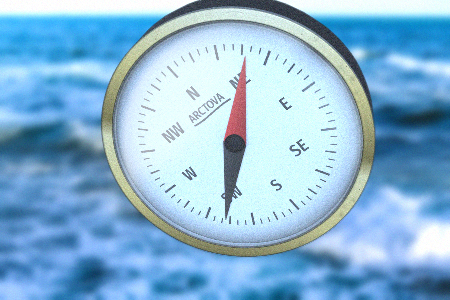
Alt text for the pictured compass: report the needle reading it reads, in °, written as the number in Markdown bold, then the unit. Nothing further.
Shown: **47.5** °
